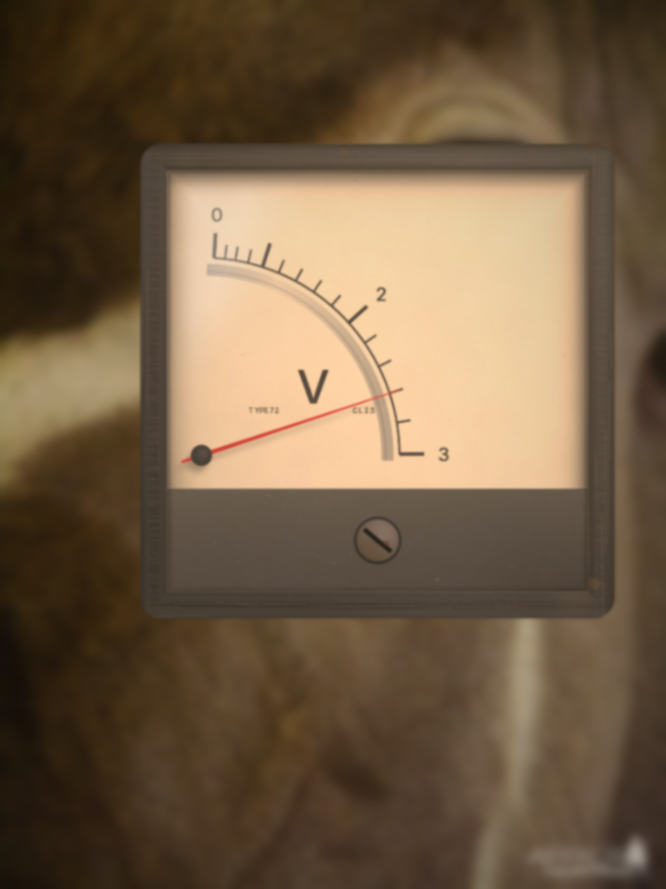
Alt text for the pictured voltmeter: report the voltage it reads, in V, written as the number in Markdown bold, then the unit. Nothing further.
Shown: **2.6** V
